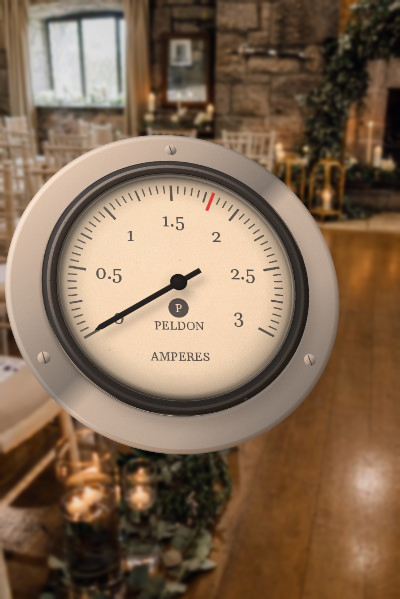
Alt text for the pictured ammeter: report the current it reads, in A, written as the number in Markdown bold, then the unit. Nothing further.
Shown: **0** A
